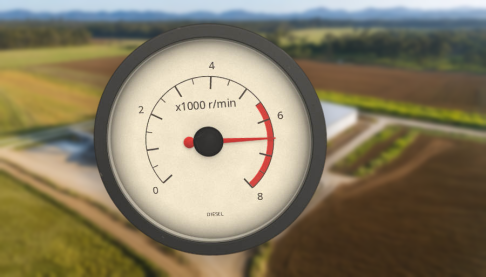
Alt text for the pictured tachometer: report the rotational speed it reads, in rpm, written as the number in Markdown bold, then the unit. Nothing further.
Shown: **6500** rpm
